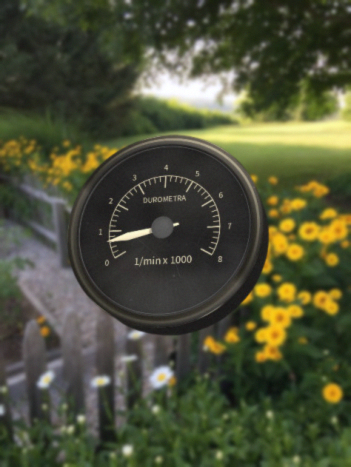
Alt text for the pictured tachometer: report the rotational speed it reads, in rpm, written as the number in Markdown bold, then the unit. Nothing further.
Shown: **600** rpm
